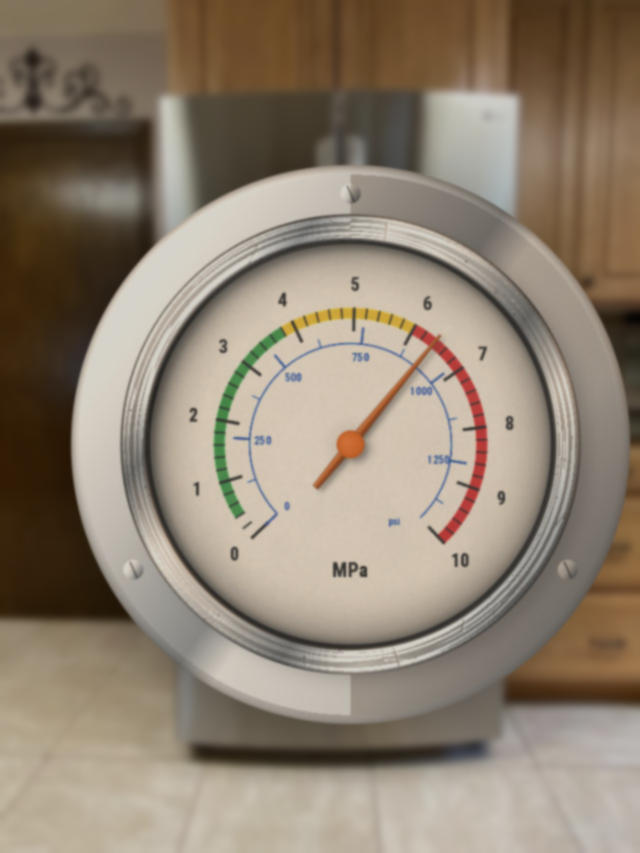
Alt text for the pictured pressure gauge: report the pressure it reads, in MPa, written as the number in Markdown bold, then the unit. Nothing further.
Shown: **6.4** MPa
